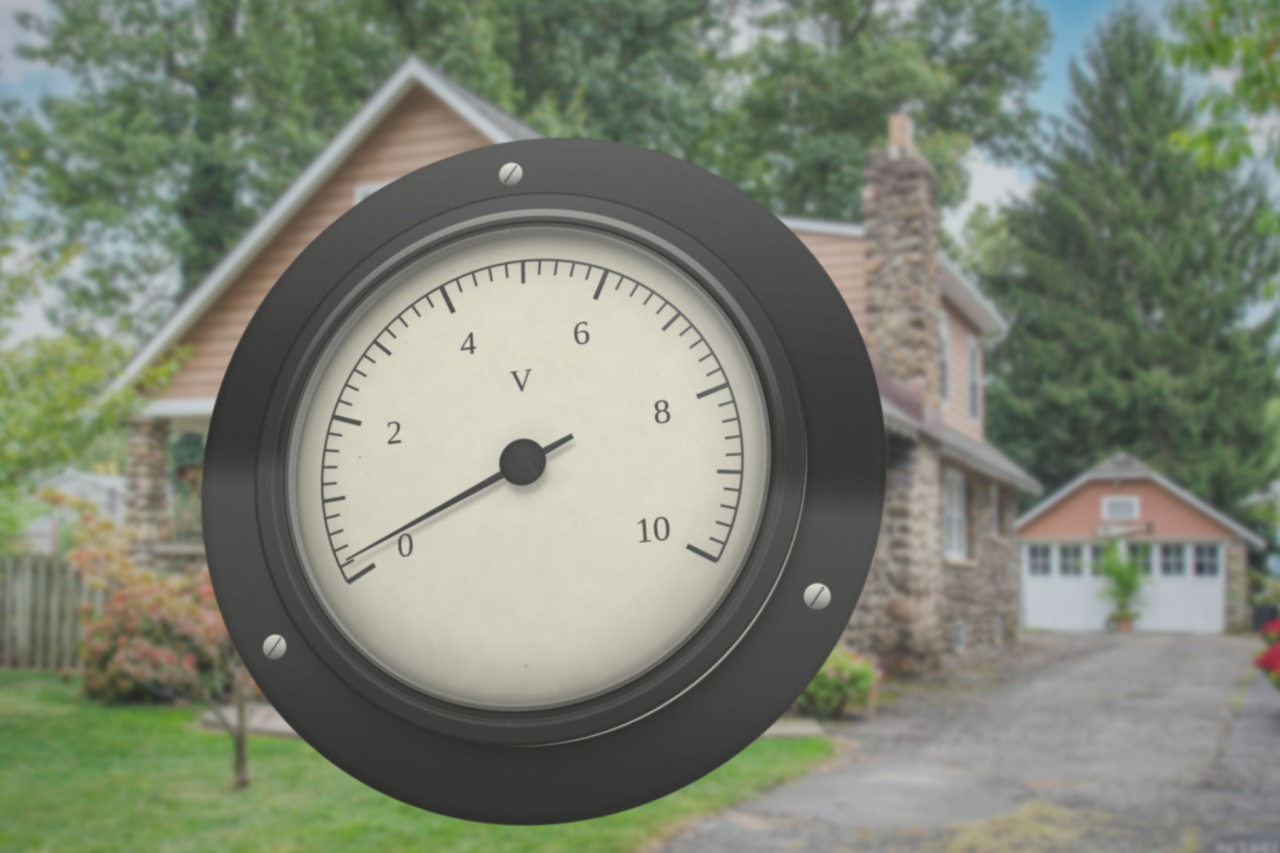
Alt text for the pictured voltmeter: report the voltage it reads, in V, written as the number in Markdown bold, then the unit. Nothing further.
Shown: **0.2** V
